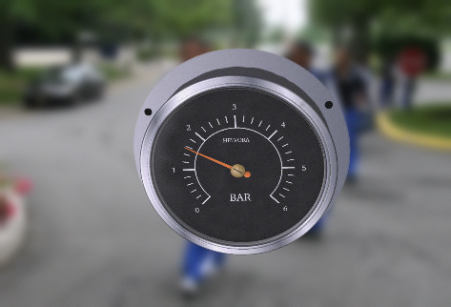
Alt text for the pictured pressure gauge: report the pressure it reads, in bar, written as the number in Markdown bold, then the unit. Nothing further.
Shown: **1.6** bar
